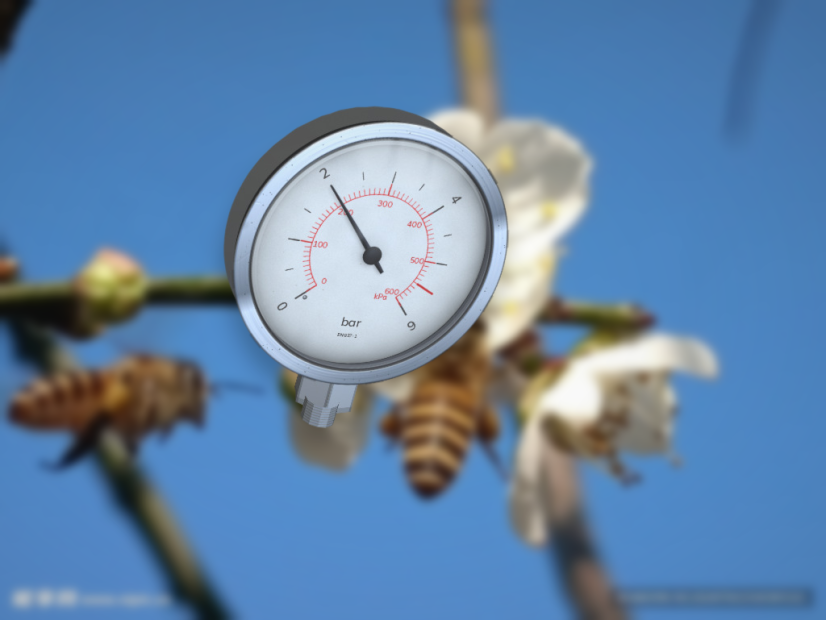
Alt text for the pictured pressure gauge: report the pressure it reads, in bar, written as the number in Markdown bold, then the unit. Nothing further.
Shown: **2** bar
